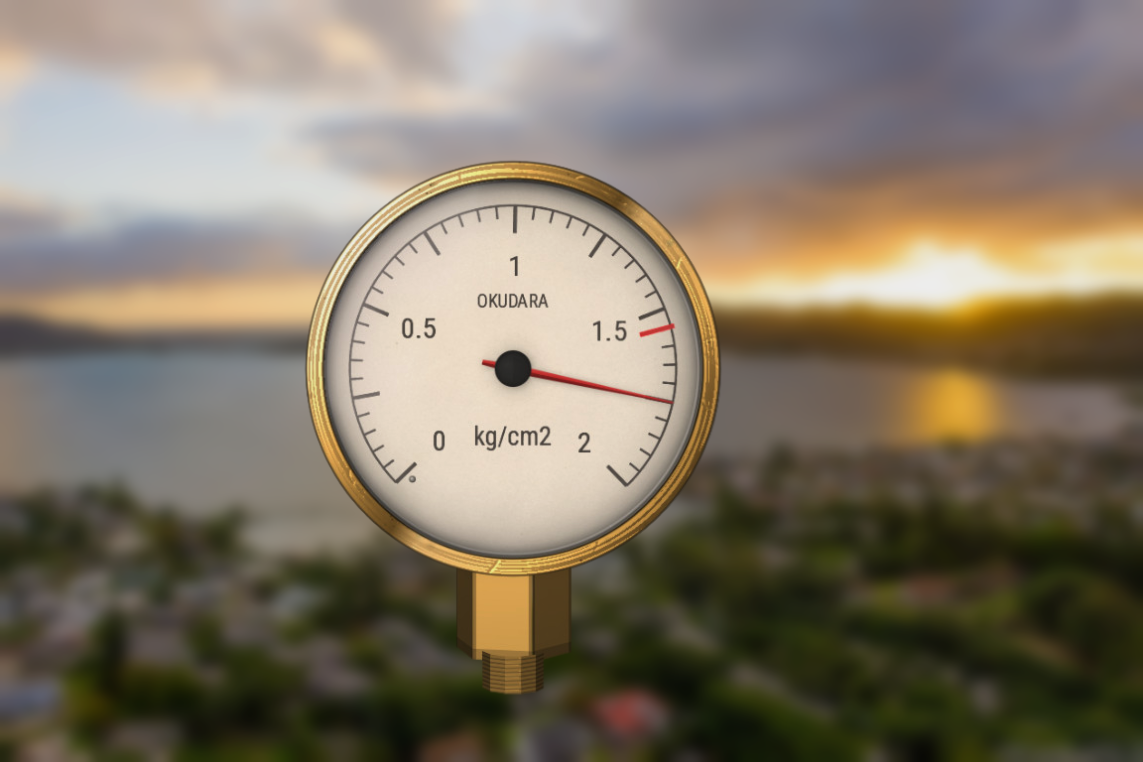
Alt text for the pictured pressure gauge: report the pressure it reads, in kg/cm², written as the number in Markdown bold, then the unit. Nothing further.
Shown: **1.75** kg/cm²
